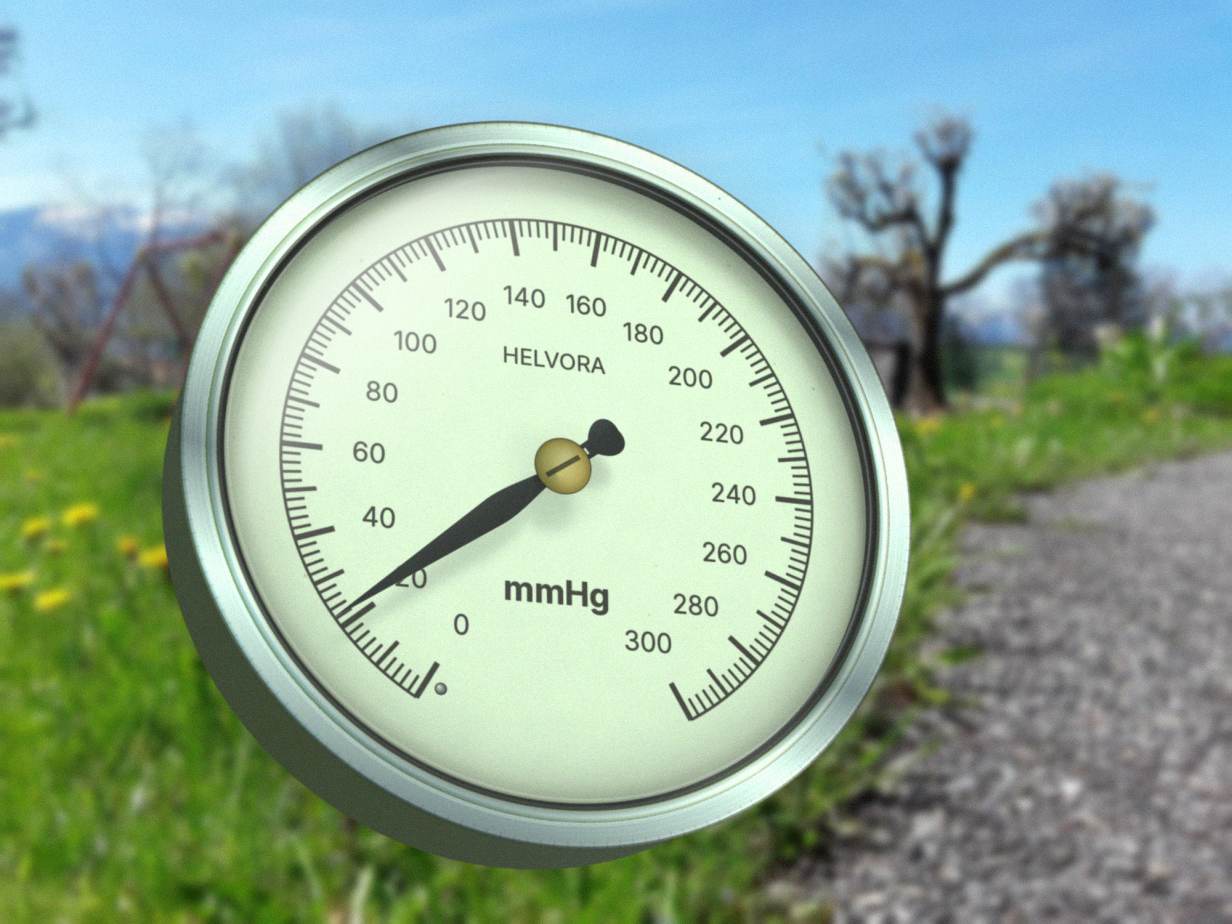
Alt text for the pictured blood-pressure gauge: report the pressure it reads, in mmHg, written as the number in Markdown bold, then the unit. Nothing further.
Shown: **22** mmHg
